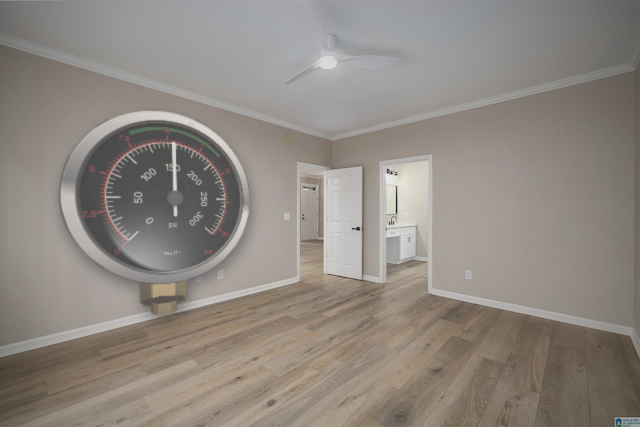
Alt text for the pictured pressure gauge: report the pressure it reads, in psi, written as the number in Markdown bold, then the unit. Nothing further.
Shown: **150** psi
